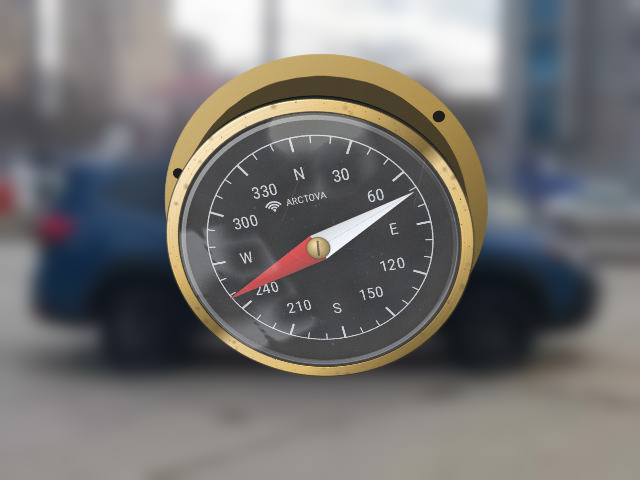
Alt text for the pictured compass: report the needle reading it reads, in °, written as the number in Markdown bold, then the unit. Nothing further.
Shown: **250** °
